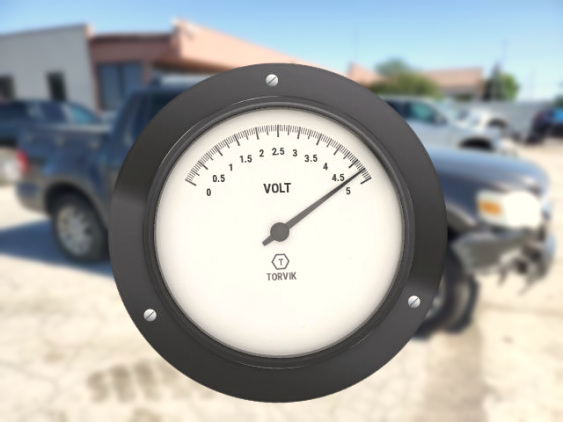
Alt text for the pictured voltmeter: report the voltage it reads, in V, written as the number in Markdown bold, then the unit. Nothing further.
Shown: **4.75** V
